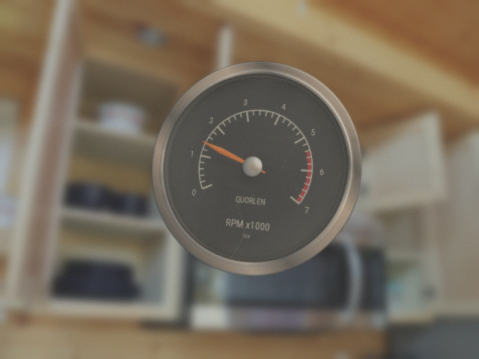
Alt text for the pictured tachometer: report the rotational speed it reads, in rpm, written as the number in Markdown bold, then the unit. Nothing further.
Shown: **1400** rpm
